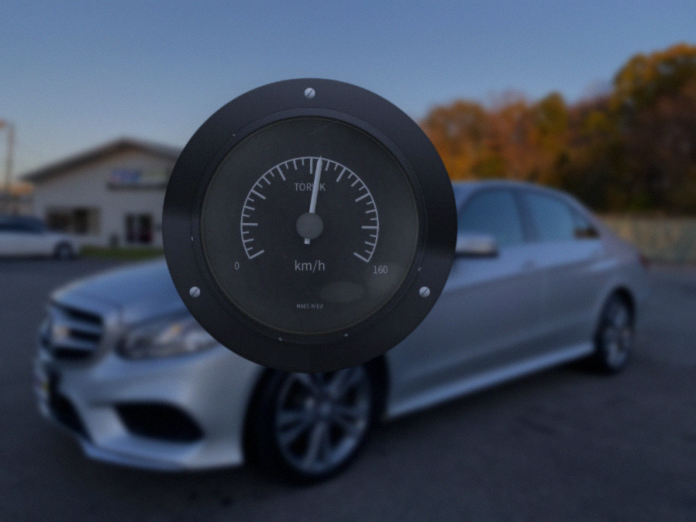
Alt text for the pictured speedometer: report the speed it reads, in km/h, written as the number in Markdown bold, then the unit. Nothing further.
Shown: **85** km/h
